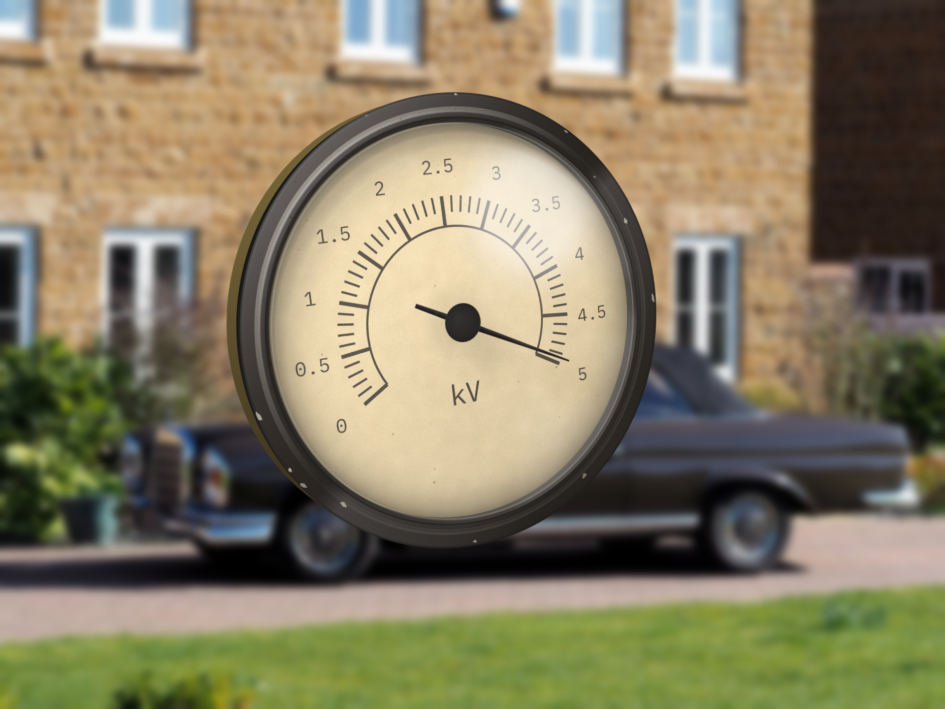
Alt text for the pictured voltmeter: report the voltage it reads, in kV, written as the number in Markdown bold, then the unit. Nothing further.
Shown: **4.95** kV
